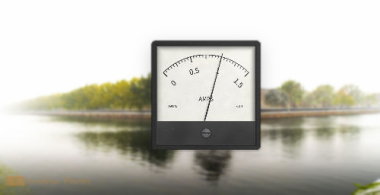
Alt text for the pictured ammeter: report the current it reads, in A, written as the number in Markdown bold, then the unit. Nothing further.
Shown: **1** A
